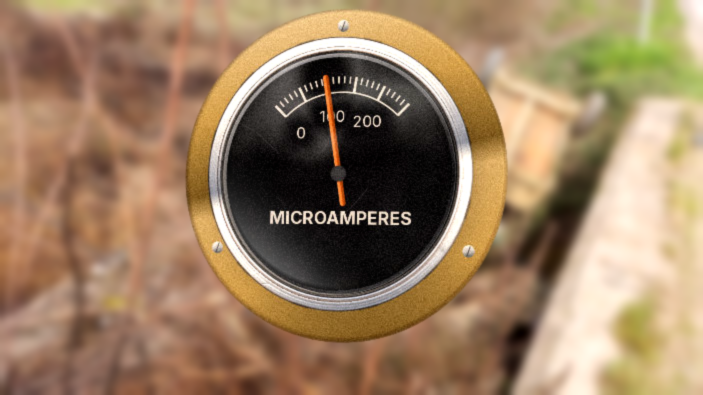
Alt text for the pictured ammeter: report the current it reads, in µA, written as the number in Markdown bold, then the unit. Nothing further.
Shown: **100** µA
